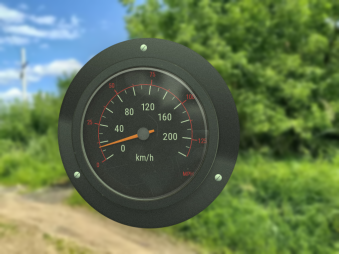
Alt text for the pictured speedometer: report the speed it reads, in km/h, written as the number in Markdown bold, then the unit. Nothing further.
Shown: **15** km/h
